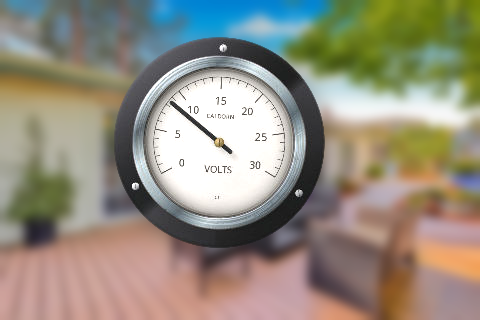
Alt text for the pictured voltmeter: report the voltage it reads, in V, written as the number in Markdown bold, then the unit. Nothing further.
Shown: **8.5** V
